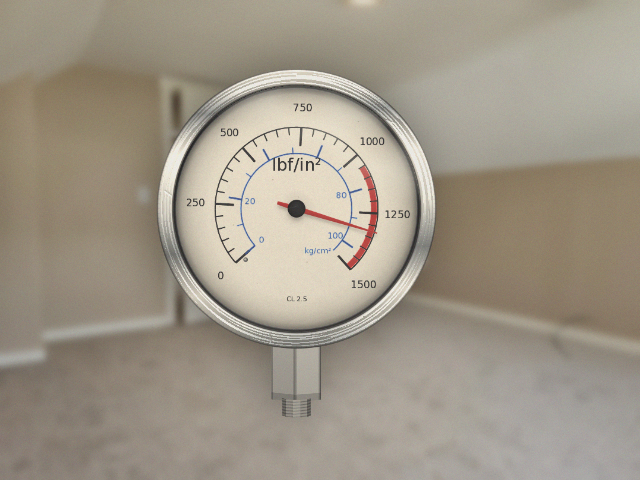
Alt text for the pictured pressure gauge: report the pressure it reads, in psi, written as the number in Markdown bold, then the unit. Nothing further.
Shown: **1325** psi
